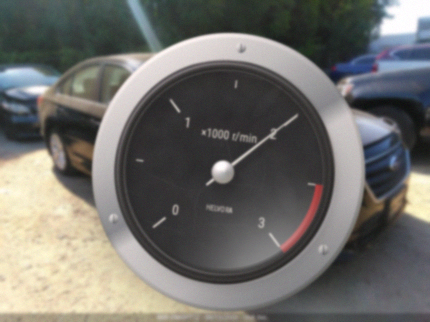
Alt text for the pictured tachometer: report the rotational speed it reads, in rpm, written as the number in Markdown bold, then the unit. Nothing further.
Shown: **2000** rpm
